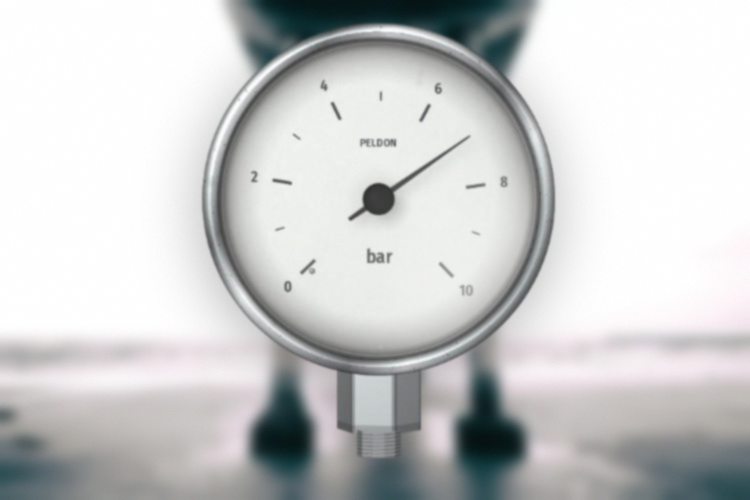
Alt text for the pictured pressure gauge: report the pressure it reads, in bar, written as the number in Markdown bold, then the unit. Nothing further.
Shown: **7** bar
